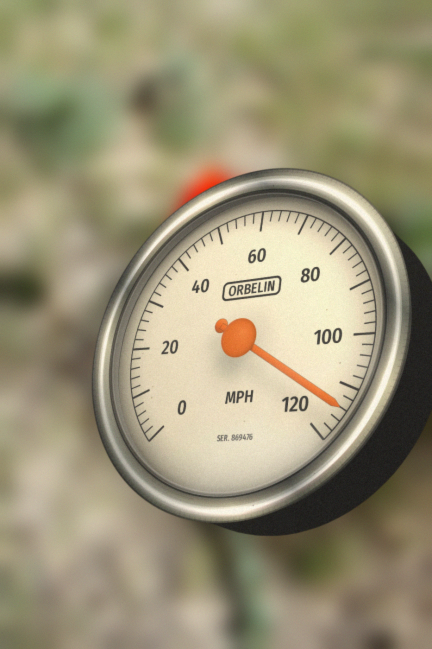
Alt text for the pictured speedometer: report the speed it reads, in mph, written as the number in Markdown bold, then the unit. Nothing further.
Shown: **114** mph
